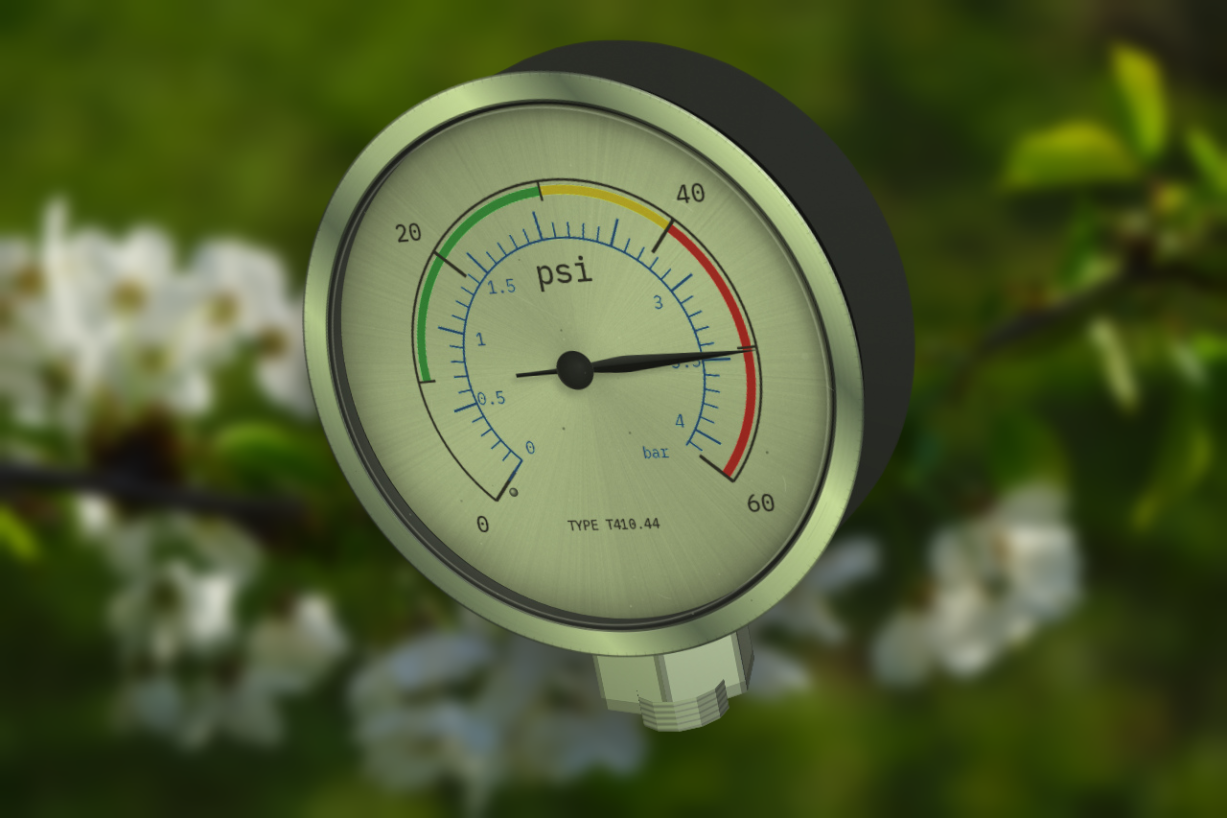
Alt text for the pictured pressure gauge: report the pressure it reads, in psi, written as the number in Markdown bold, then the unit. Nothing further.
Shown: **50** psi
